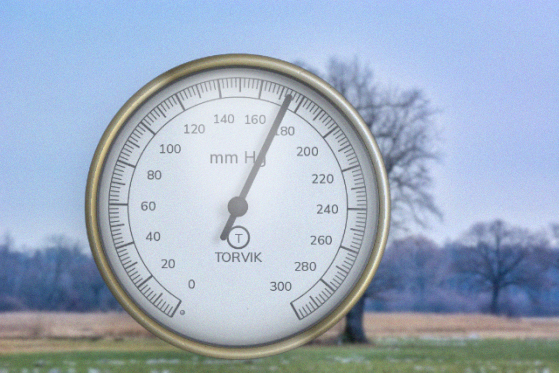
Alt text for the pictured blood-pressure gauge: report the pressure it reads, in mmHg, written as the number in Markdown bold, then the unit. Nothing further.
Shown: **174** mmHg
